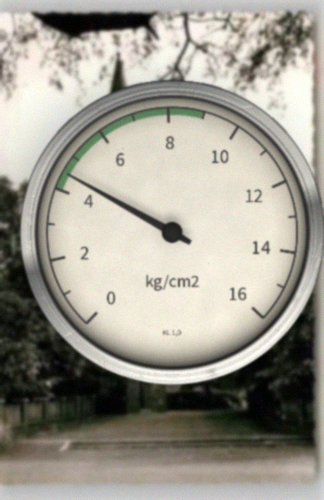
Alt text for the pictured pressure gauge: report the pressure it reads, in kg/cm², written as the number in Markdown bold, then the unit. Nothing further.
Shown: **4.5** kg/cm²
